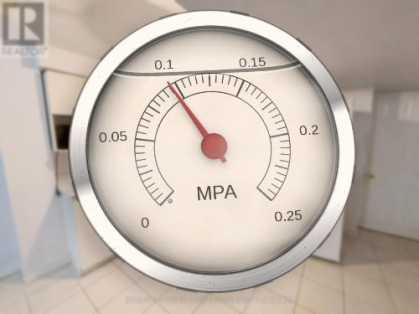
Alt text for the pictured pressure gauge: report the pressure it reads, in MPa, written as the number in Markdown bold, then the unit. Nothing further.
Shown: **0.095** MPa
